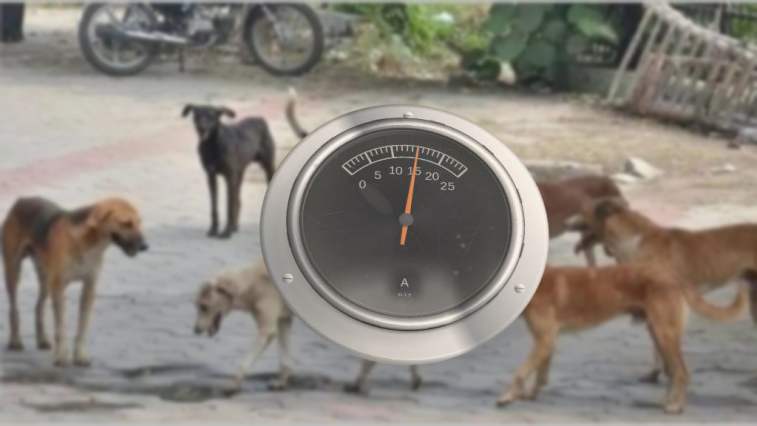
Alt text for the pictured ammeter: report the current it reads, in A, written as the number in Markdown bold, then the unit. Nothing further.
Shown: **15** A
